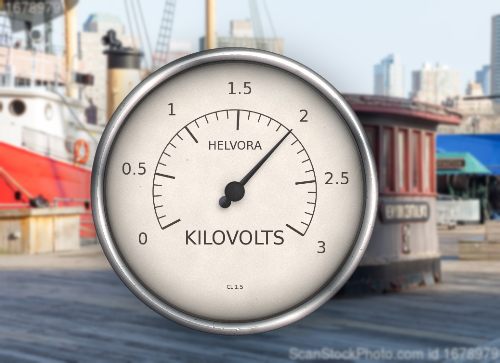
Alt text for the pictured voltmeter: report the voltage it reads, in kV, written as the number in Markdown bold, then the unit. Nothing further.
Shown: **2** kV
